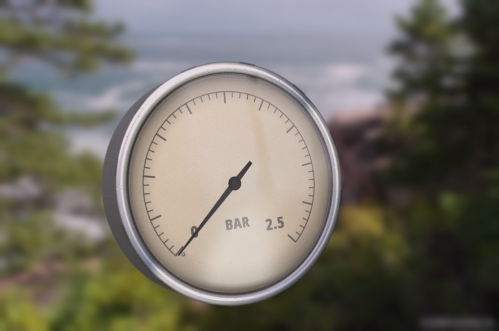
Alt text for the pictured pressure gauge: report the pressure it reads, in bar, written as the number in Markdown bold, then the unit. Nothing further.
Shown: **0** bar
